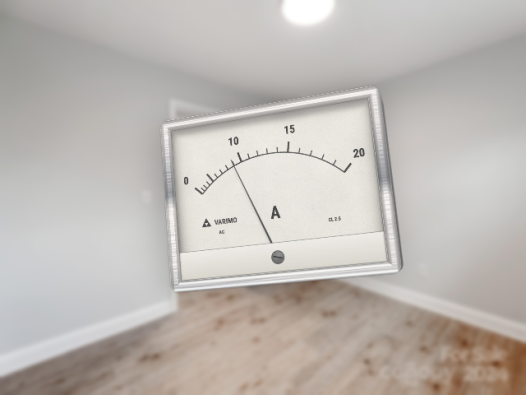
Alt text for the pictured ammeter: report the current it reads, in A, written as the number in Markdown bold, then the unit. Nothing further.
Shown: **9** A
